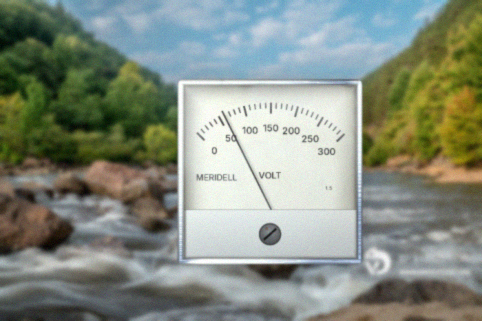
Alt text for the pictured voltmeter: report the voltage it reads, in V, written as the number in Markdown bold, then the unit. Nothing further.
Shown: **60** V
